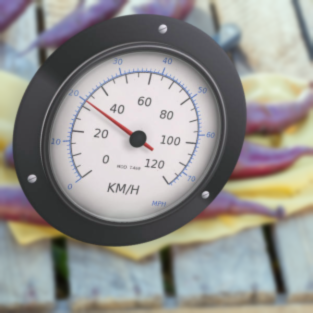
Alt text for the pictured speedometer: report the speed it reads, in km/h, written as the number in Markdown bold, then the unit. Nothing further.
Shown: **32.5** km/h
